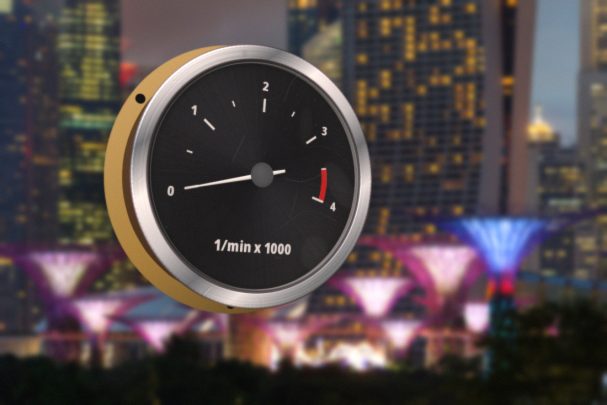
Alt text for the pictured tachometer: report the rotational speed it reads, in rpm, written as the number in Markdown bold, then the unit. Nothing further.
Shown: **0** rpm
